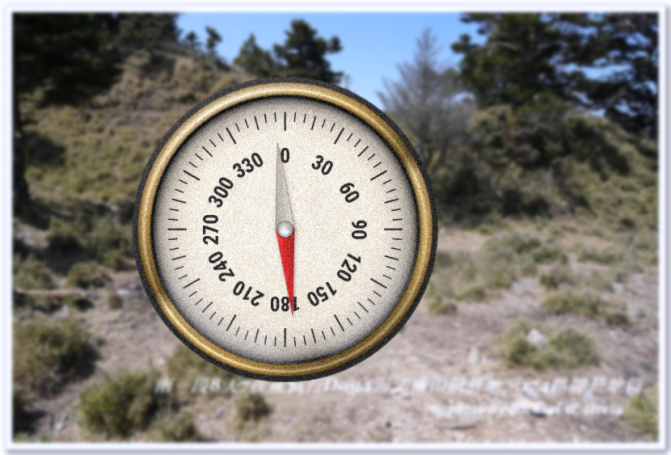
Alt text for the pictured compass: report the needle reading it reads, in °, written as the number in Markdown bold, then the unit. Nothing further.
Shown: **175** °
